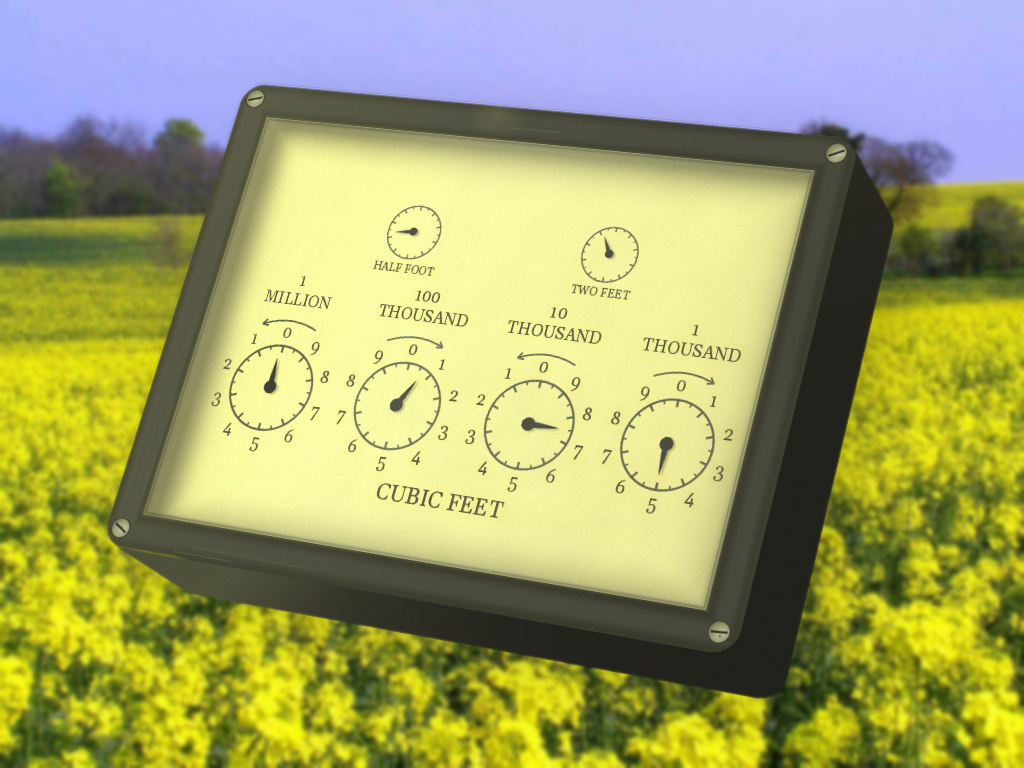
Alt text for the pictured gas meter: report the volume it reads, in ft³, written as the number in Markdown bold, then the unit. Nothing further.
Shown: **7500** ft³
